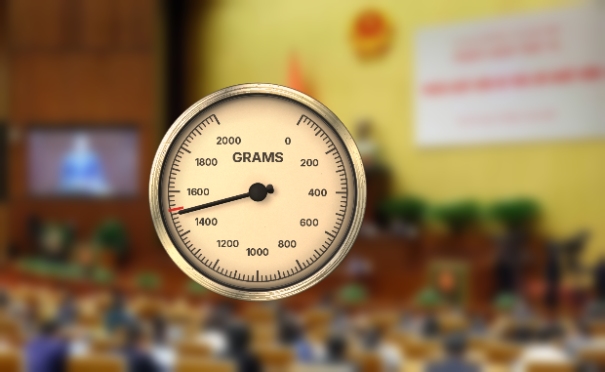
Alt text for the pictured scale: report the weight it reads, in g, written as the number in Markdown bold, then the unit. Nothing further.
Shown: **1500** g
